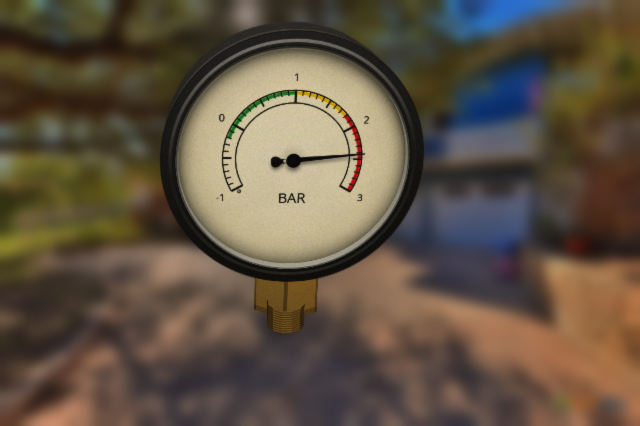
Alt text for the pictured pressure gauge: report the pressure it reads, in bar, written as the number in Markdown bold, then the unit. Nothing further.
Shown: **2.4** bar
